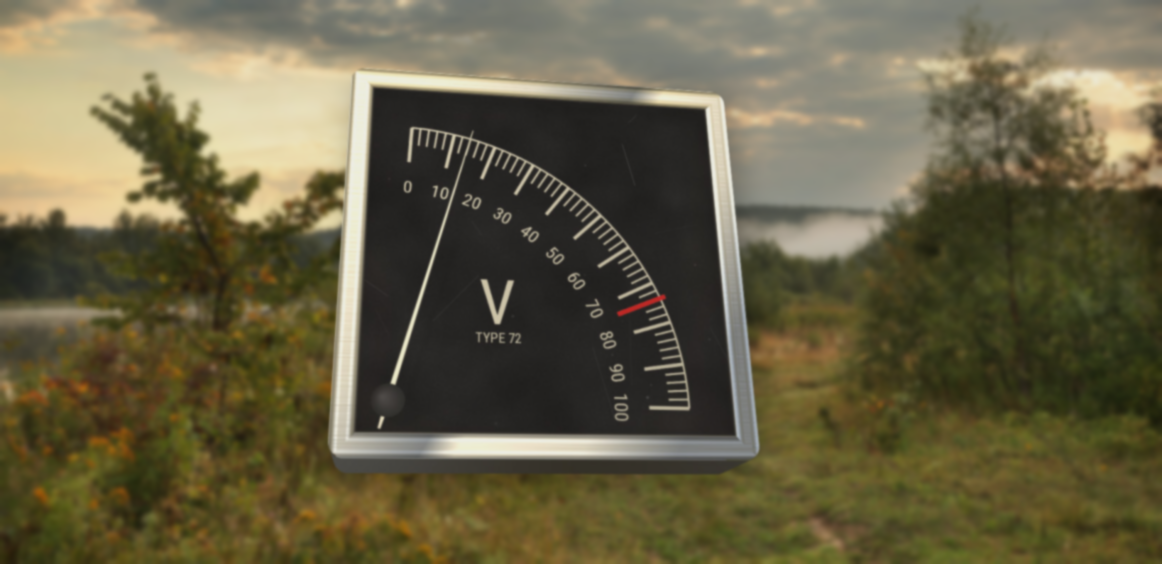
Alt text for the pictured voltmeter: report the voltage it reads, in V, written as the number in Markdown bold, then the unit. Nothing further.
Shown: **14** V
